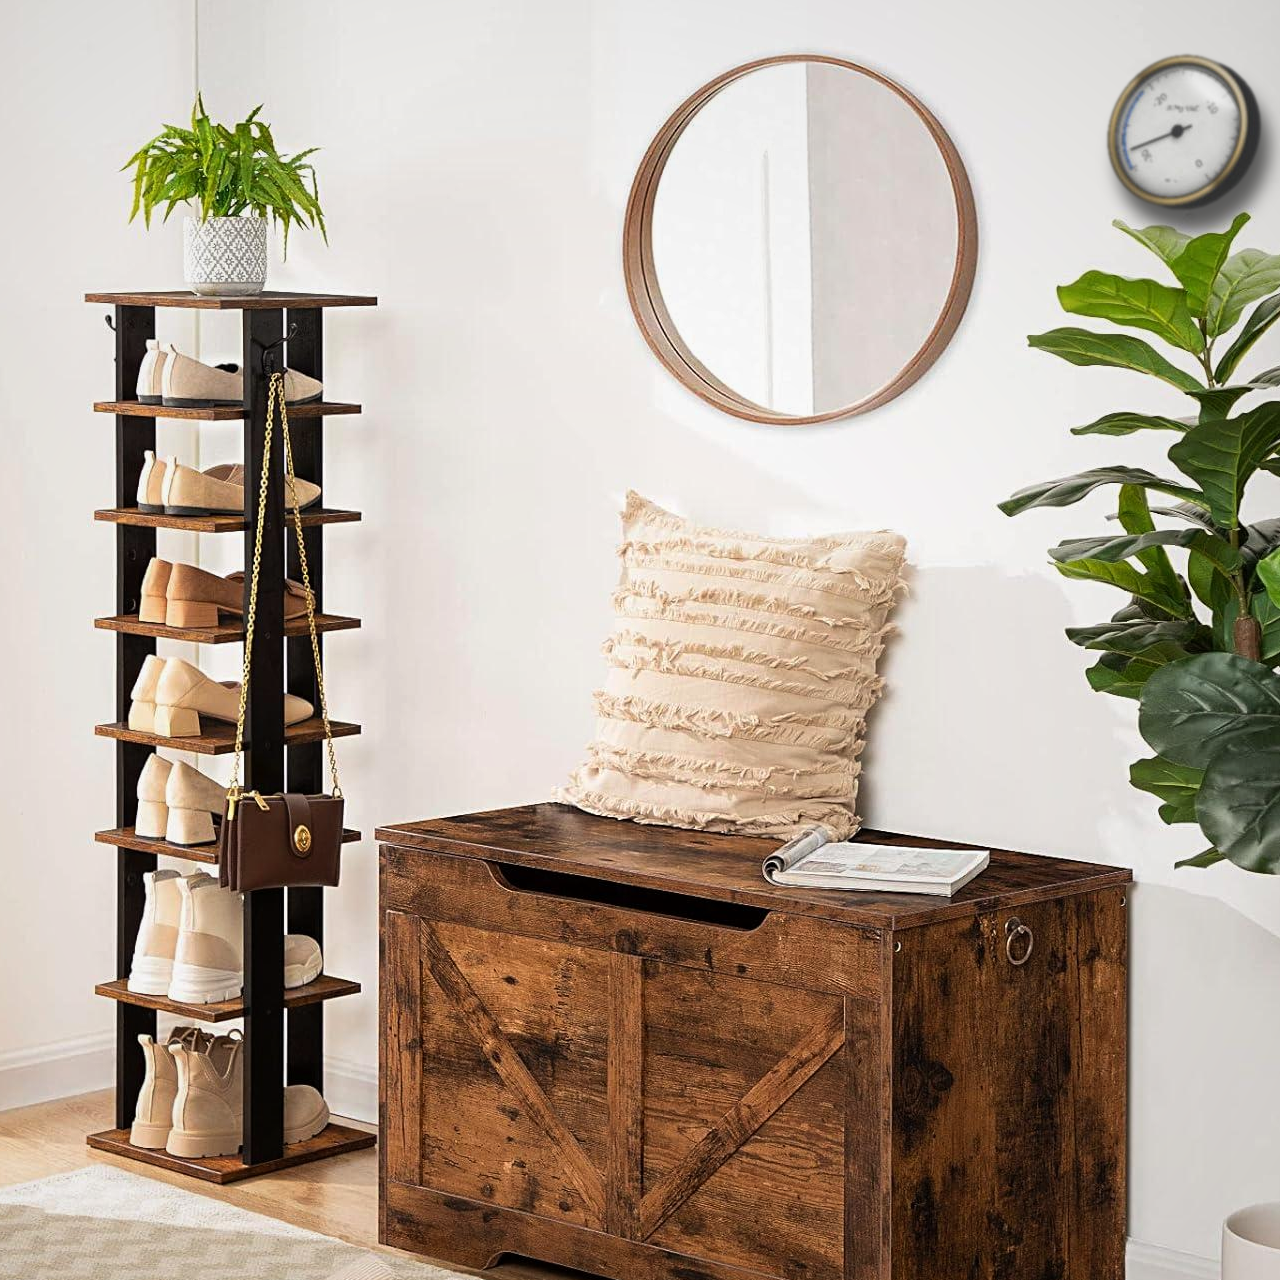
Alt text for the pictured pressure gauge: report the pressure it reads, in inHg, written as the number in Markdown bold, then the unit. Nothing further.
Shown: **-28** inHg
